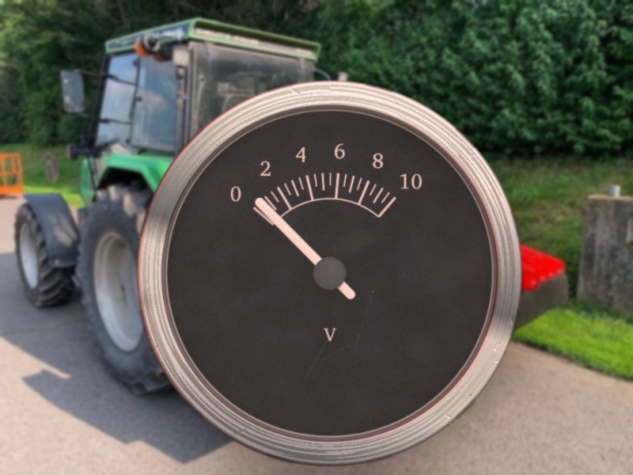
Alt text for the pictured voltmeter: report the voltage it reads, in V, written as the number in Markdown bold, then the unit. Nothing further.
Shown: **0.5** V
